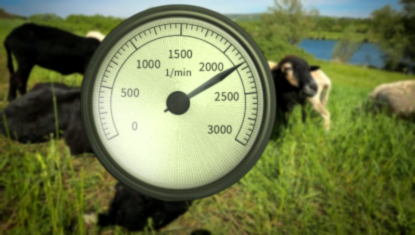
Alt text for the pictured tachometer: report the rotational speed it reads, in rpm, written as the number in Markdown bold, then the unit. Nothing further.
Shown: **2200** rpm
